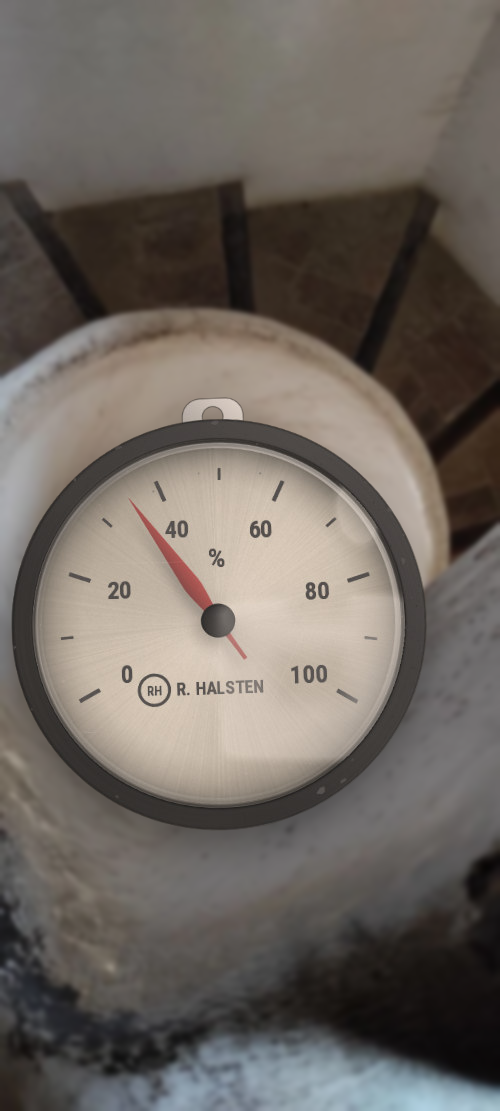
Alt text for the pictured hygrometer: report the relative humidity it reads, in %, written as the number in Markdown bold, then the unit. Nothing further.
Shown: **35** %
